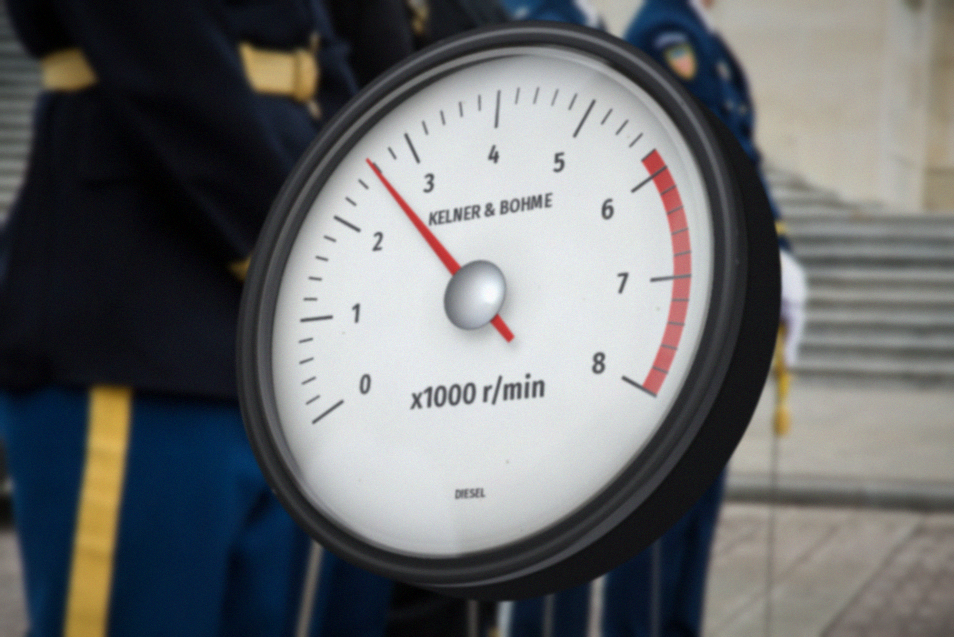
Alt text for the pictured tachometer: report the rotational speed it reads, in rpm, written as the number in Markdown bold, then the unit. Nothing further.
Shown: **2600** rpm
